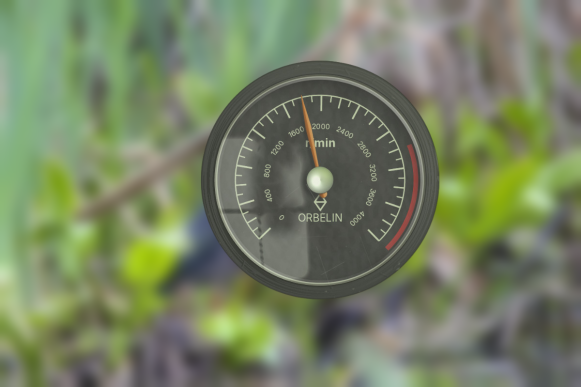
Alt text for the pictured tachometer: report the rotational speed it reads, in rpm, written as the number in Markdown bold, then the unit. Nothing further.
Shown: **1800** rpm
